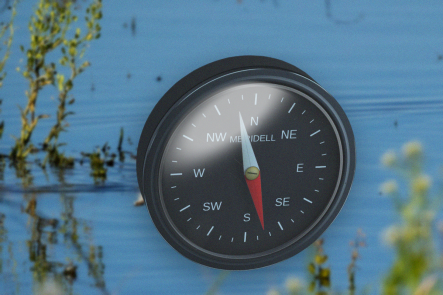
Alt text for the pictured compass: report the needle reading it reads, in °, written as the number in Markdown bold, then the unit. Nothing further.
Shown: **165** °
